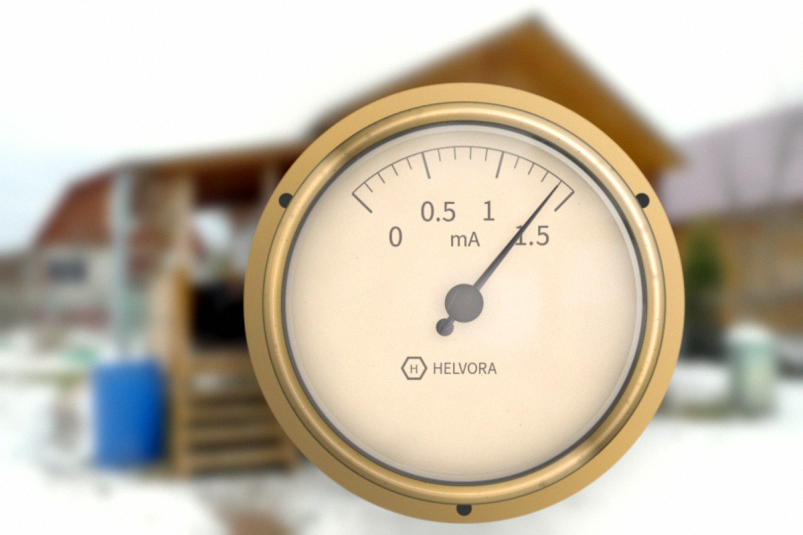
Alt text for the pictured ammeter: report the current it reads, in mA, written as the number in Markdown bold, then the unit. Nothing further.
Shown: **1.4** mA
